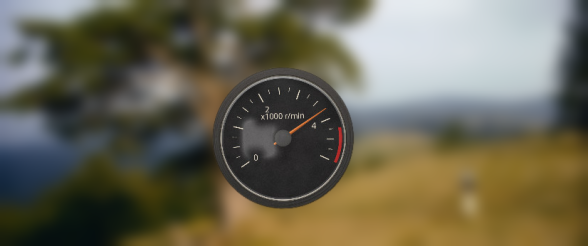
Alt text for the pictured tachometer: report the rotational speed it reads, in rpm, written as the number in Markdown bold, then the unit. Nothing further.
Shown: **3750** rpm
